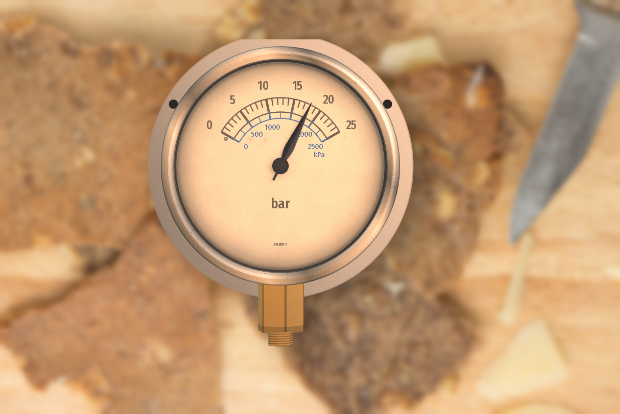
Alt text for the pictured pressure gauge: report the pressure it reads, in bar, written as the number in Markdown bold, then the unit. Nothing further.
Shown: **18** bar
